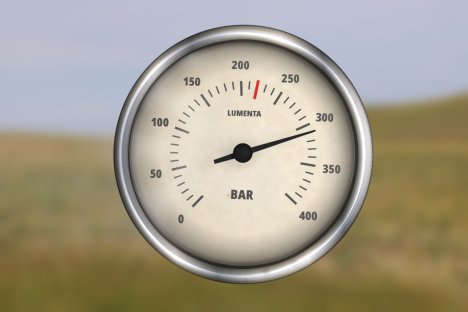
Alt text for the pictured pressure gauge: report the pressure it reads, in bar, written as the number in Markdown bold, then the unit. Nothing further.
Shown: **310** bar
